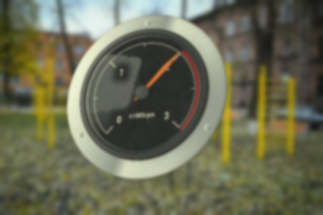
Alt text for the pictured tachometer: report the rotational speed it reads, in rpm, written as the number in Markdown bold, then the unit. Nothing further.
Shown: **2000** rpm
